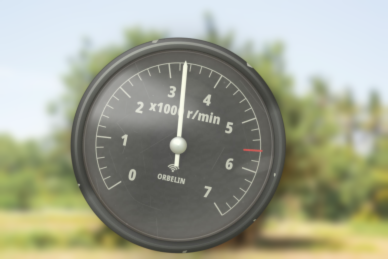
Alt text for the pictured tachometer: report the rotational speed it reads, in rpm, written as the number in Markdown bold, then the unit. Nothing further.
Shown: **3300** rpm
